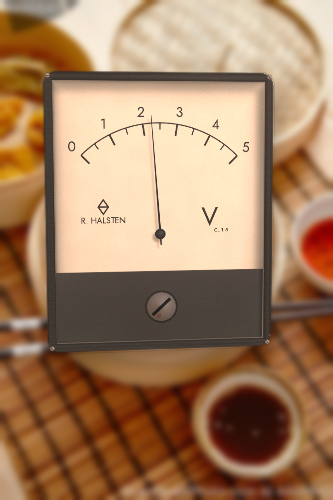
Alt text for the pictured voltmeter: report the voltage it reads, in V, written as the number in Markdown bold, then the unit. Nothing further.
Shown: **2.25** V
